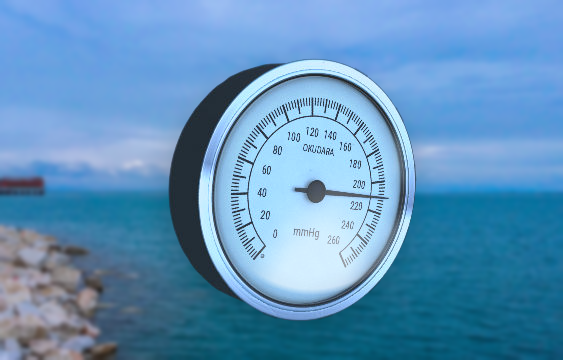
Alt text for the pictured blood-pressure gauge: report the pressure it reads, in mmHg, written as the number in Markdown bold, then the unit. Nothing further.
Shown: **210** mmHg
